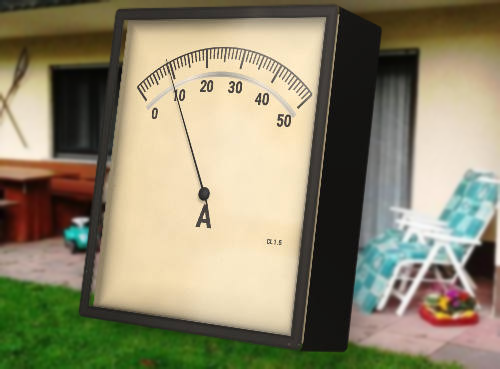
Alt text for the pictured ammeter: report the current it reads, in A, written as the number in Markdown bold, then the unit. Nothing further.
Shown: **10** A
